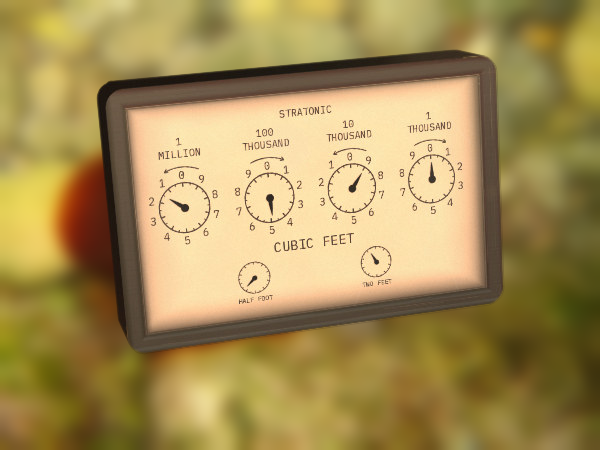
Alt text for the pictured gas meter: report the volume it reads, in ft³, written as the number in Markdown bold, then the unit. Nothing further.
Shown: **149000** ft³
